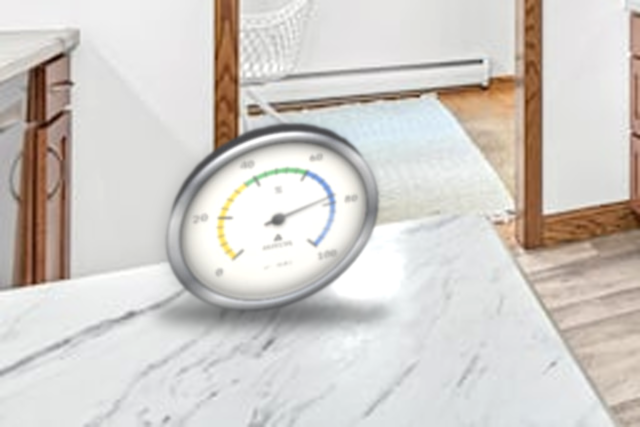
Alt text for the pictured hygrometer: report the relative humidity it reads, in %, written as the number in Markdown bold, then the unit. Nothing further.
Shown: **76** %
